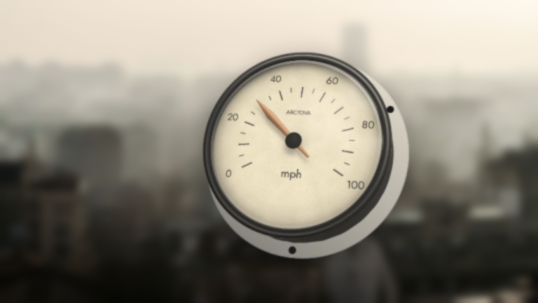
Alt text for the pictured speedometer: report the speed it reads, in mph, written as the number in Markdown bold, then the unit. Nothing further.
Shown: **30** mph
